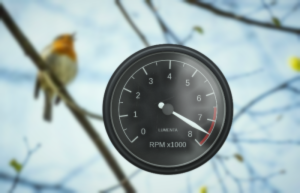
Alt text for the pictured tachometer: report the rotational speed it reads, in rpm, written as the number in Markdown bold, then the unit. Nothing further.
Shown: **7500** rpm
